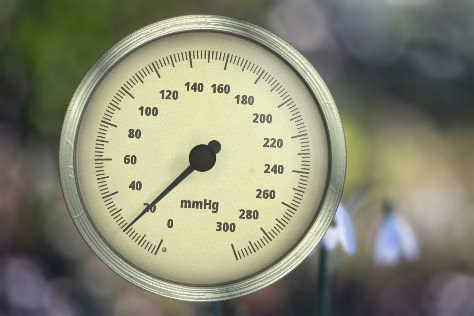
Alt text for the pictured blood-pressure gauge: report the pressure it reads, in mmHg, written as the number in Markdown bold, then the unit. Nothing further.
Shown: **20** mmHg
